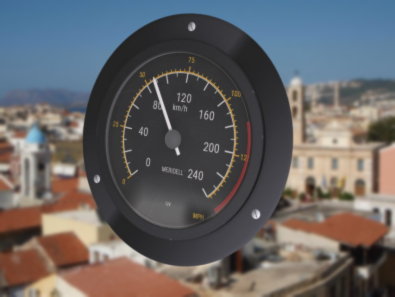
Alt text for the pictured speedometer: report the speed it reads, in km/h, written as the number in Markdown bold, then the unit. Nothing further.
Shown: **90** km/h
